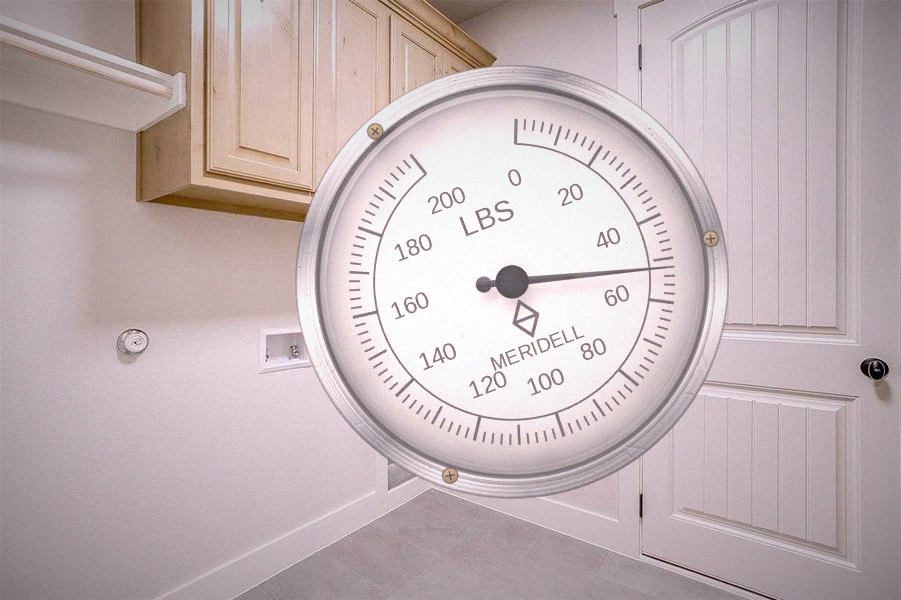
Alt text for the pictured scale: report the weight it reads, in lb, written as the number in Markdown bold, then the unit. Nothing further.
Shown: **52** lb
